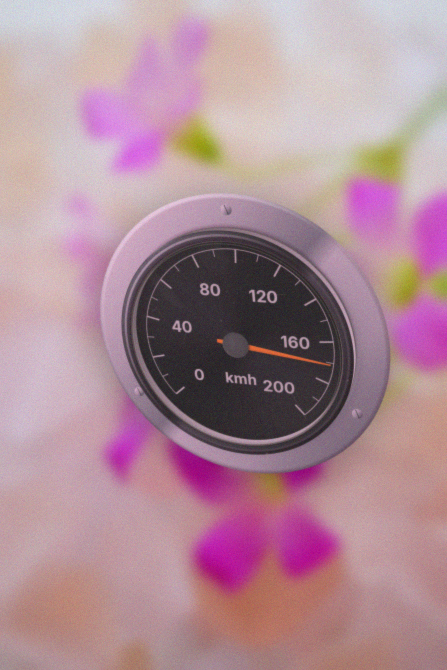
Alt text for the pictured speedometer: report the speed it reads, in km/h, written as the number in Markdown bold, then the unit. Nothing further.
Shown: **170** km/h
